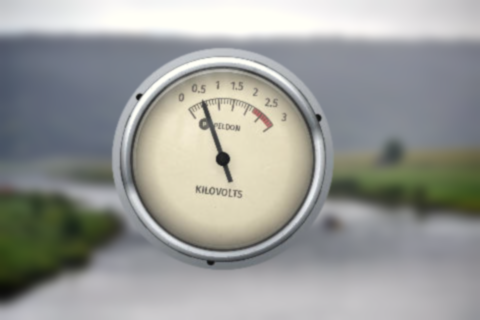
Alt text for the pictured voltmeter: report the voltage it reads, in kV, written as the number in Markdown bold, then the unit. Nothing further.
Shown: **0.5** kV
